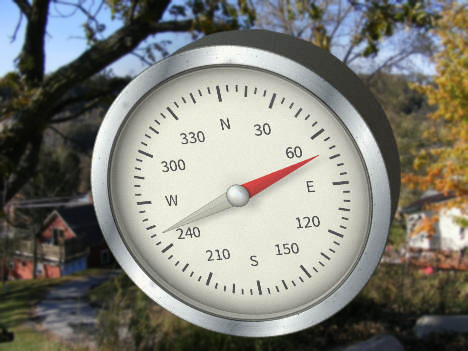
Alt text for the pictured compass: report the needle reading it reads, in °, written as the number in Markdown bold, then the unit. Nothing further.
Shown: **70** °
